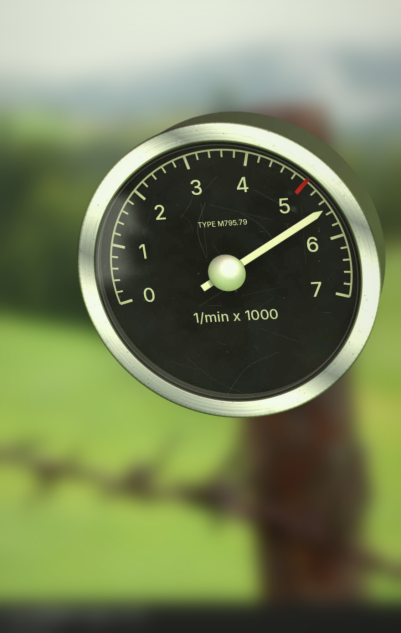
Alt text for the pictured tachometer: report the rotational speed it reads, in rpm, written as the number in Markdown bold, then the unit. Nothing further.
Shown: **5500** rpm
